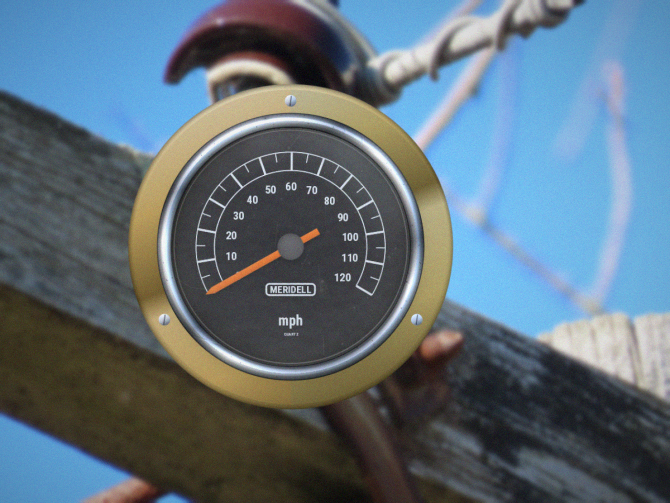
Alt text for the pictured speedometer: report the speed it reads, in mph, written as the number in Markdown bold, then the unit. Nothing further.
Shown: **0** mph
